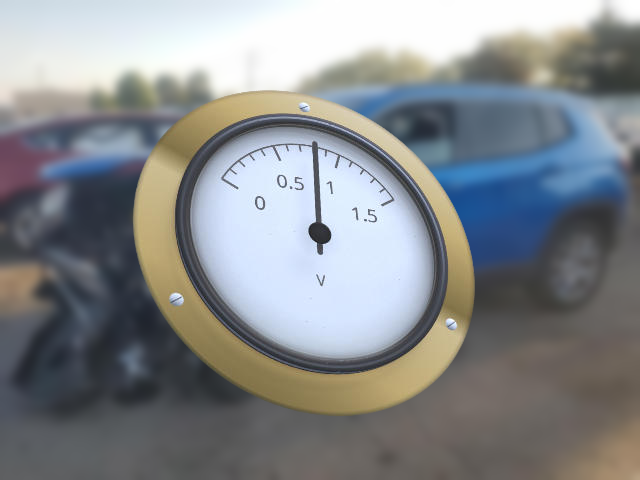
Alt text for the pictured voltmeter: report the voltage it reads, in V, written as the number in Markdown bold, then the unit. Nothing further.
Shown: **0.8** V
